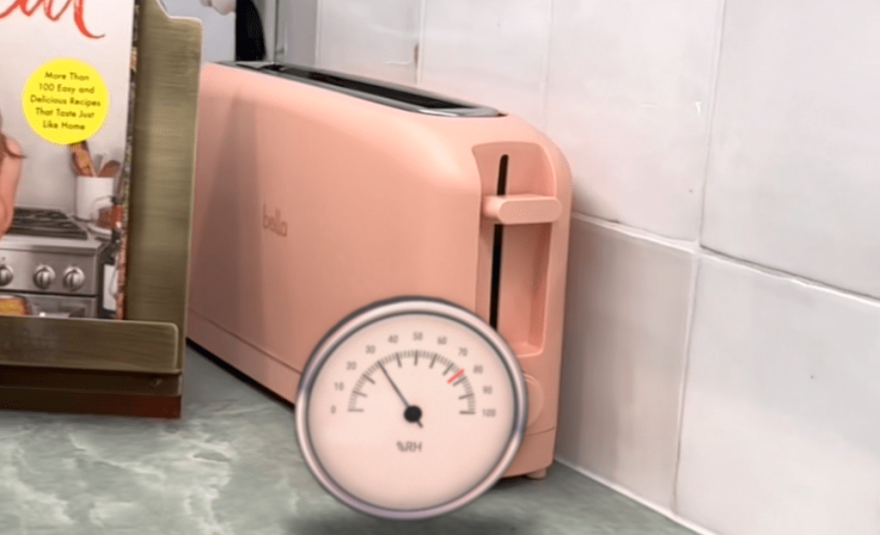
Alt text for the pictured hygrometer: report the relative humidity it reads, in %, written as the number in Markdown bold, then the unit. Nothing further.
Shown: **30** %
